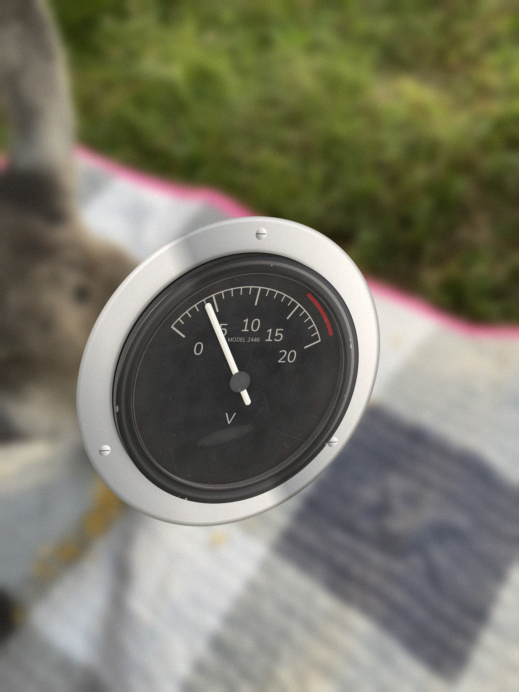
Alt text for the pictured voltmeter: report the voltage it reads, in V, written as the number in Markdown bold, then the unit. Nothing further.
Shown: **4** V
